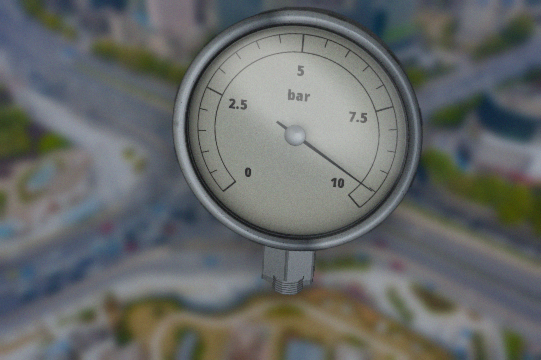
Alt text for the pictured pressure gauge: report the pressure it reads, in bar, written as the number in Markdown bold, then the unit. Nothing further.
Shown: **9.5** bar
